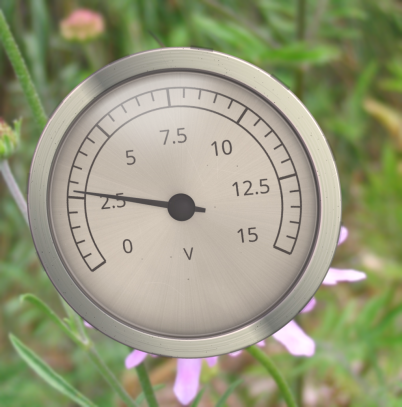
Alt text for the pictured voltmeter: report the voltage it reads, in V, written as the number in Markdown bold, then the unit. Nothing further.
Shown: **2.75** V
